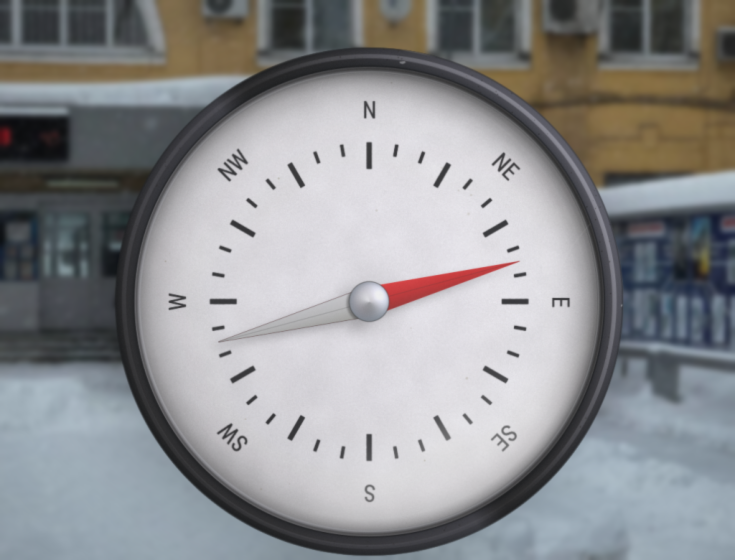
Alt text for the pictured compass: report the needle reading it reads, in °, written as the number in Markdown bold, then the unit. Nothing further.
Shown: **75** °
